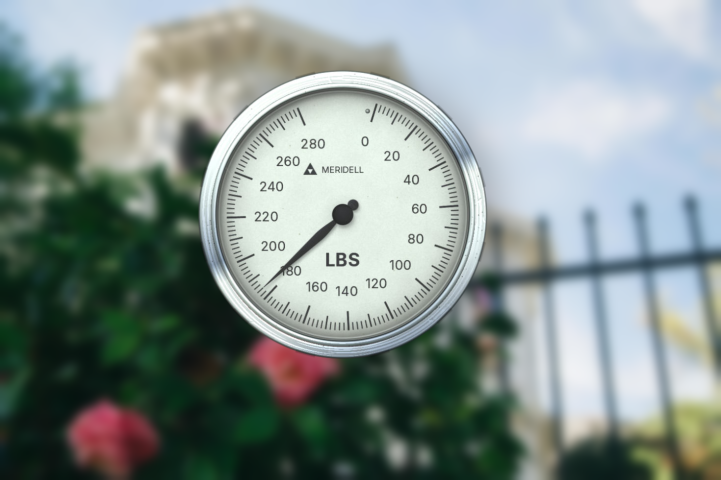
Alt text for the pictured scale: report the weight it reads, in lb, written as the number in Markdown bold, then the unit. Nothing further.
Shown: **184** lb
